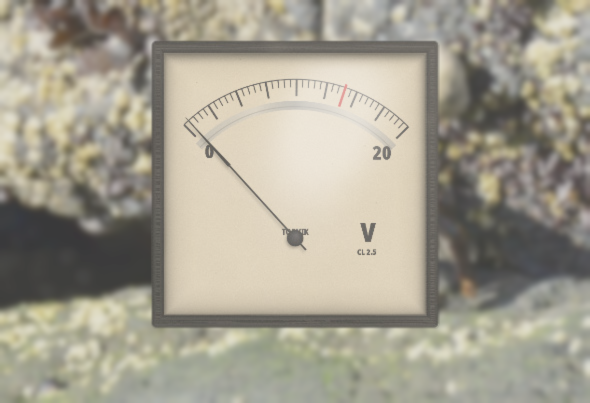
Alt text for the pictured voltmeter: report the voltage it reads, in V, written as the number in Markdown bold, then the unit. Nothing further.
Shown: **0.5** V
